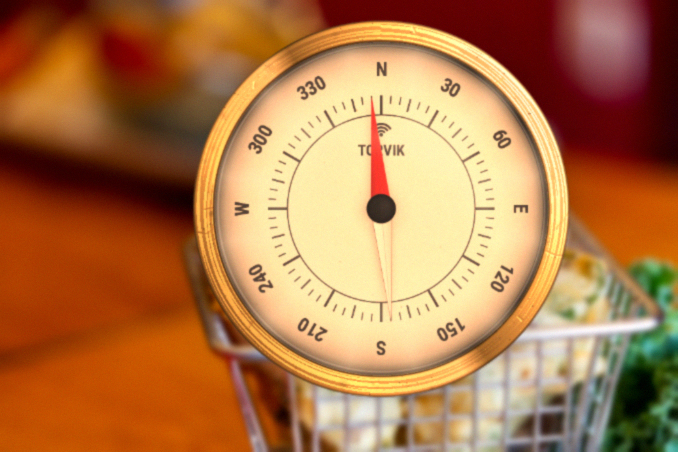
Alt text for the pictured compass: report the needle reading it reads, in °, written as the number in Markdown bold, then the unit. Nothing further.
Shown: **355** °
